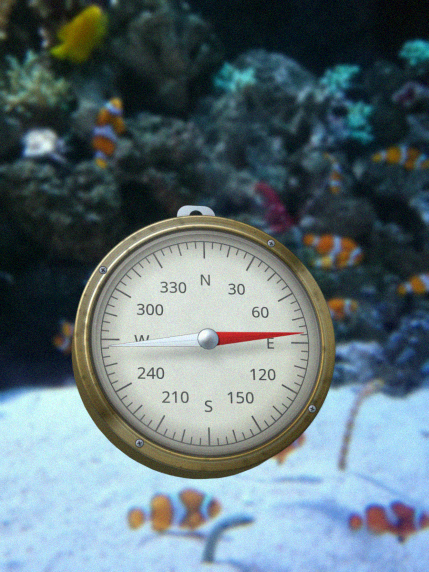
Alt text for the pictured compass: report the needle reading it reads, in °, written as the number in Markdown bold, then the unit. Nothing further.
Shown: **85** °
